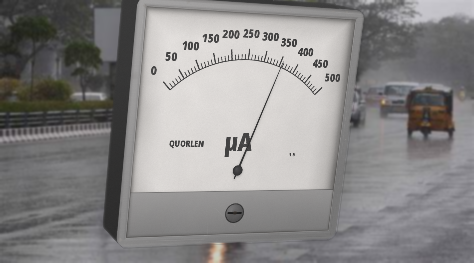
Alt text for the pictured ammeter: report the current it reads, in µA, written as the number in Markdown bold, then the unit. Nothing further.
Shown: **350** µA
